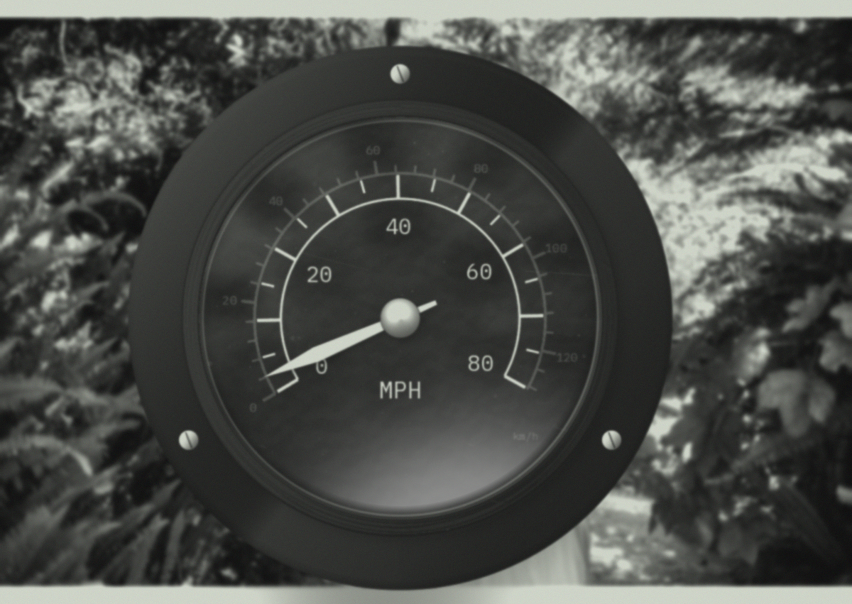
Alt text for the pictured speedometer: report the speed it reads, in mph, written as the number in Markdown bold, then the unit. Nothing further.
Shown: **2.5** mph
